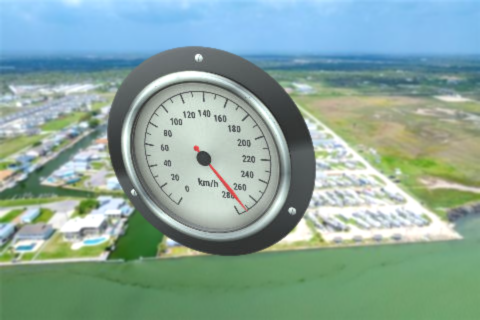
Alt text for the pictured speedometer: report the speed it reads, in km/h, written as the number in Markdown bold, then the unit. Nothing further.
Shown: **270** km/h
